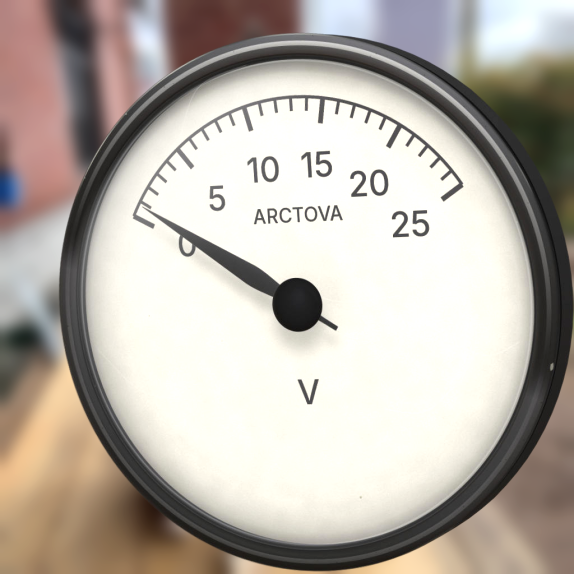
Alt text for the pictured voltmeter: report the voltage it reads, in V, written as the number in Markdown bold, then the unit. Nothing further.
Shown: **1** V
